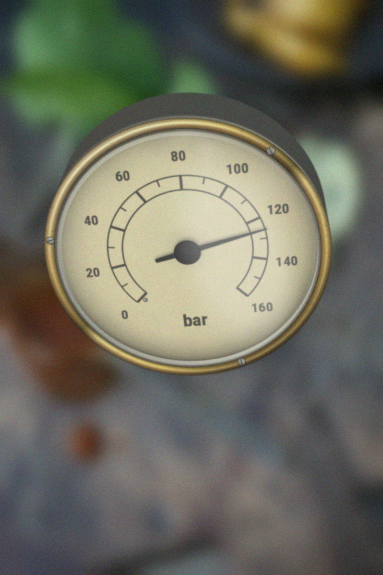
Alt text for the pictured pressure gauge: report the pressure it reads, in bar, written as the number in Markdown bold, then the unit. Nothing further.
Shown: **125** bar
